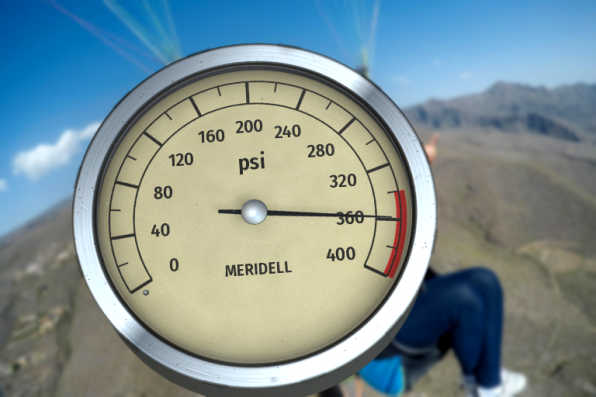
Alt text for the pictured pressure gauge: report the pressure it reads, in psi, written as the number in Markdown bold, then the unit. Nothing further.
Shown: **360** psi
